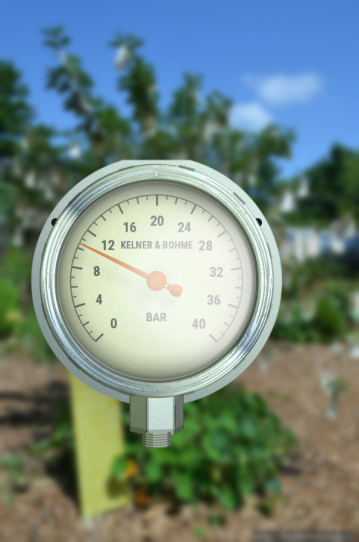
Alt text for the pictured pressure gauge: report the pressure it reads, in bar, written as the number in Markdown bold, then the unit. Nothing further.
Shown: **10.5** bar
